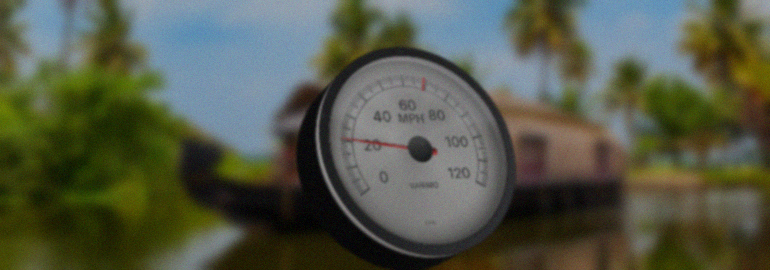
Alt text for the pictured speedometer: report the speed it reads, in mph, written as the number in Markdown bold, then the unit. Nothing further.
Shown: **20** mph
